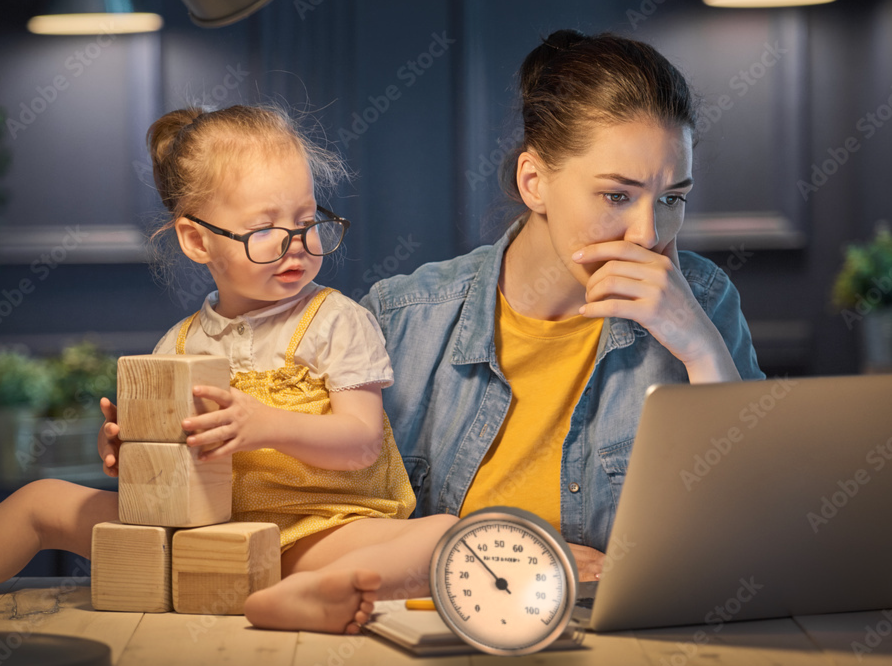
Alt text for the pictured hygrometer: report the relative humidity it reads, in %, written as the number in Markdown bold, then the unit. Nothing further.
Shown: **35** %
